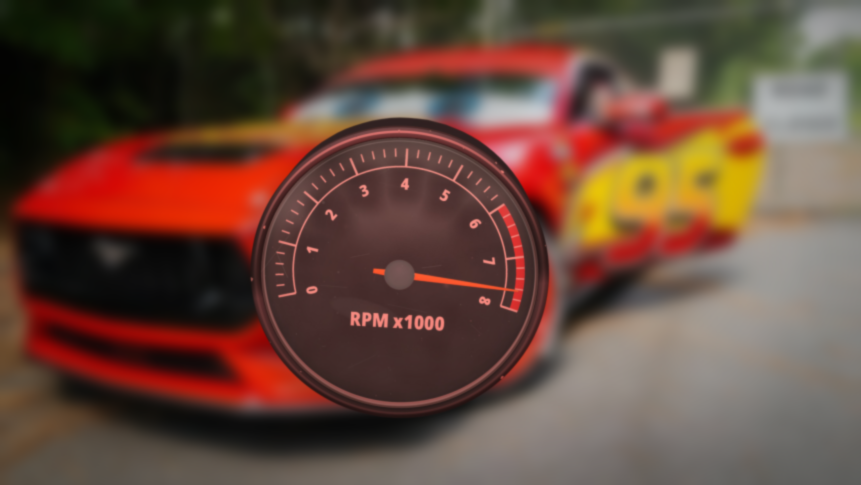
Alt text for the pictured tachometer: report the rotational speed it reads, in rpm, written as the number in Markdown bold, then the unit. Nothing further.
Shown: **7600** rpm
